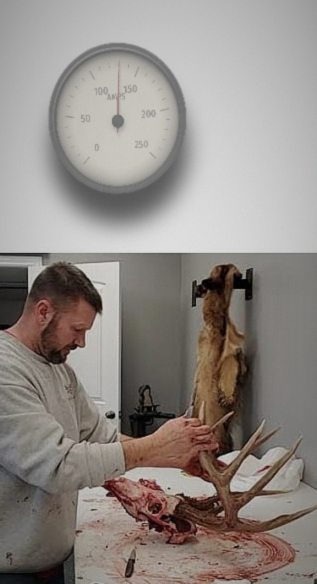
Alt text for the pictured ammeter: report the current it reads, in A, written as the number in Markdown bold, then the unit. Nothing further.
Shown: **130** A
